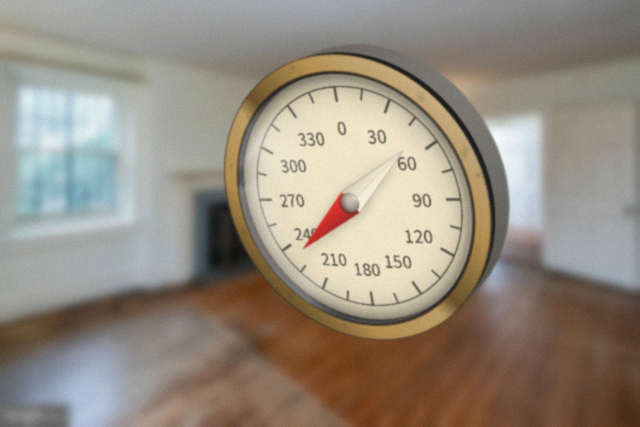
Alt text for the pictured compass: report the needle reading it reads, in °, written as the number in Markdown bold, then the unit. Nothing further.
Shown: **232.5** °
